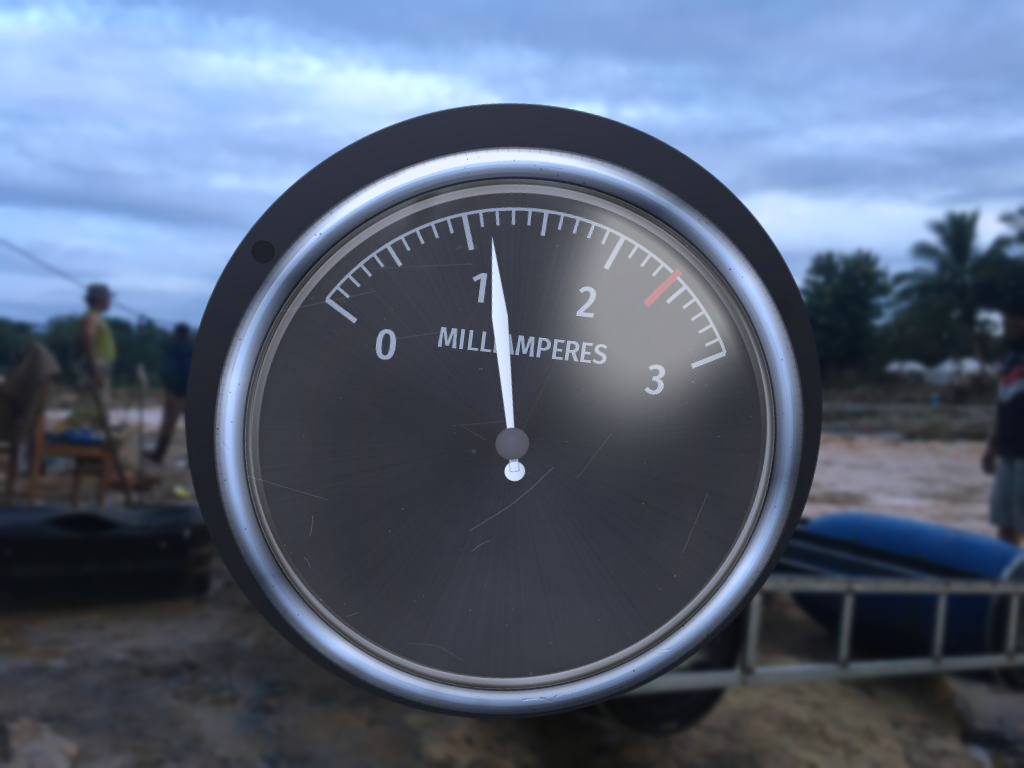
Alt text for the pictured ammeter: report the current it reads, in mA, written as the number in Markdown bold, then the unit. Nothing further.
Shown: **1.15** mA
